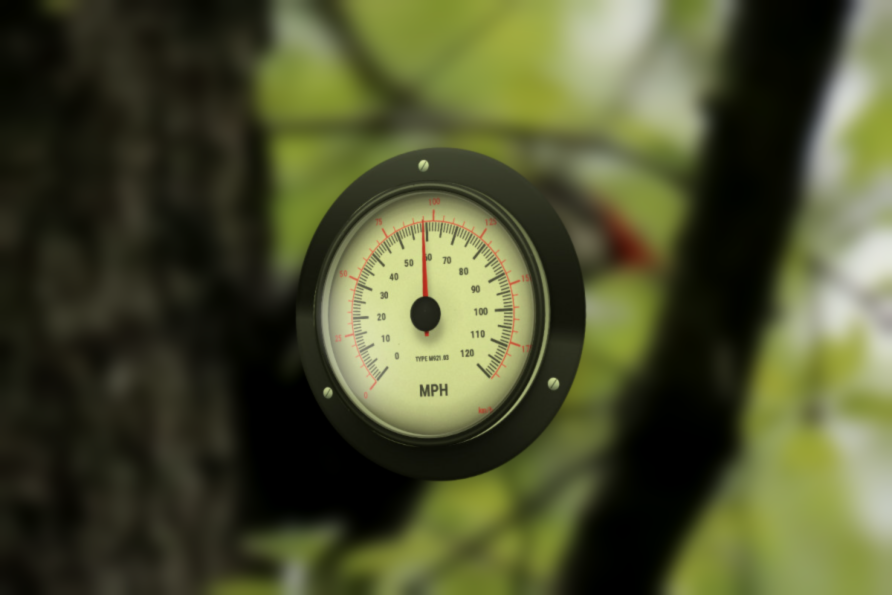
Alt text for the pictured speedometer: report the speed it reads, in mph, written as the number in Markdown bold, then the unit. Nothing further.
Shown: **60** mph
